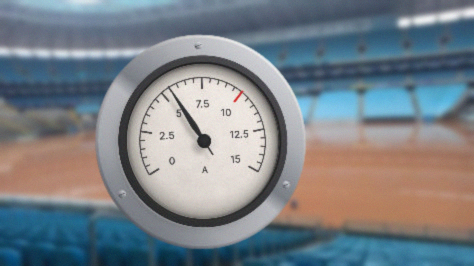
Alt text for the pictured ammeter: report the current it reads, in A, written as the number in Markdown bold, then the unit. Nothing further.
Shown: **5.5** A
